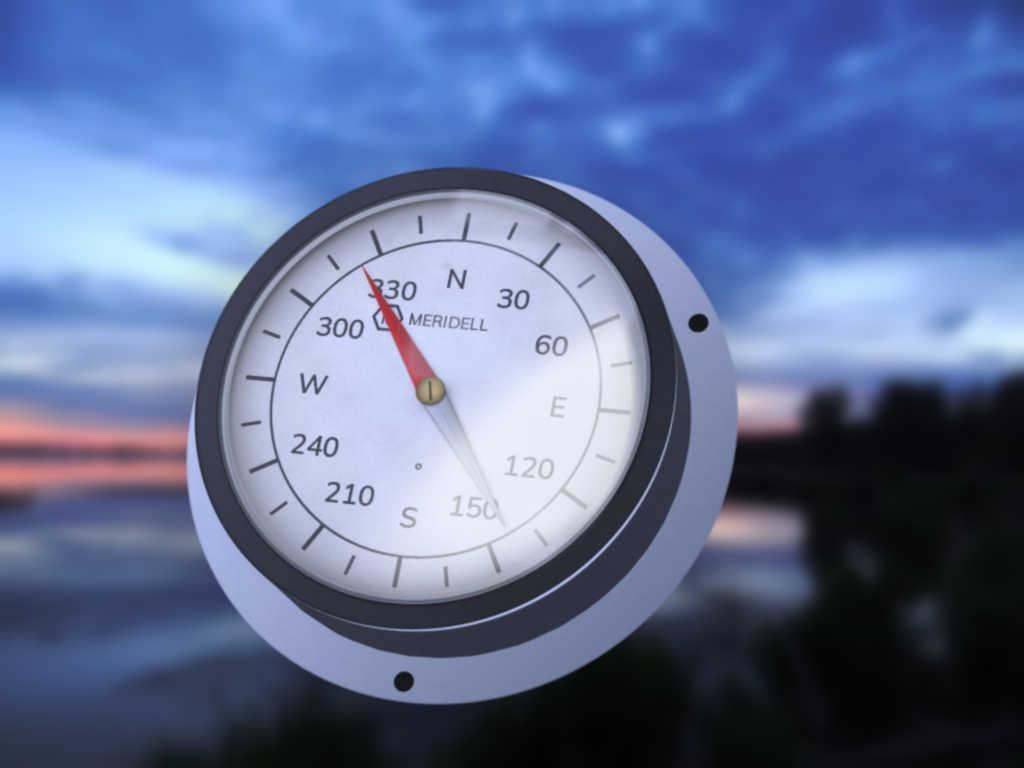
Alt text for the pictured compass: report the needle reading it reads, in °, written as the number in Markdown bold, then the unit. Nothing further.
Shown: **322.5** °
